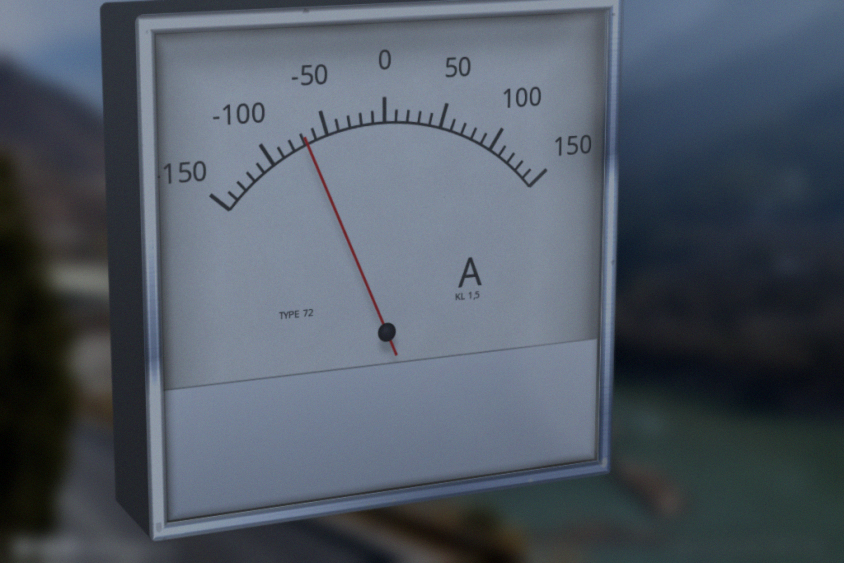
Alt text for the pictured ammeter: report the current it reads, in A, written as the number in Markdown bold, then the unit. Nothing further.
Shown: **-70** A
